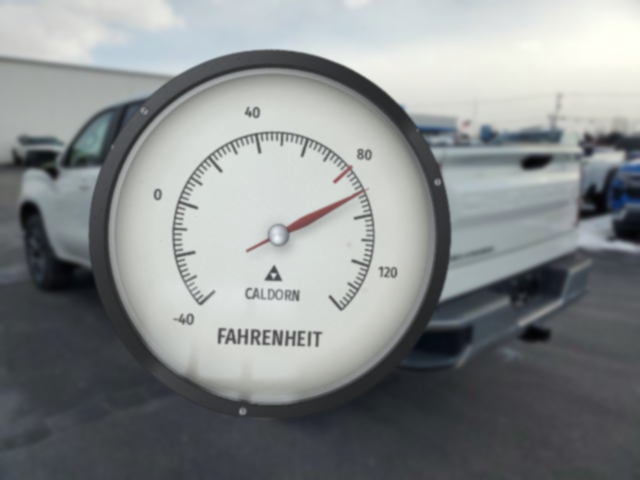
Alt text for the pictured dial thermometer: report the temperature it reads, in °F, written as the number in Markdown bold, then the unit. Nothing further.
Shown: **90** °F
